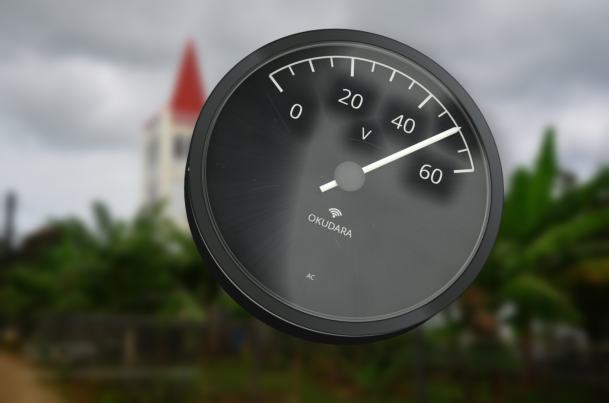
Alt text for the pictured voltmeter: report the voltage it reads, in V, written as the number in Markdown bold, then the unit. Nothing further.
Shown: **50** V
